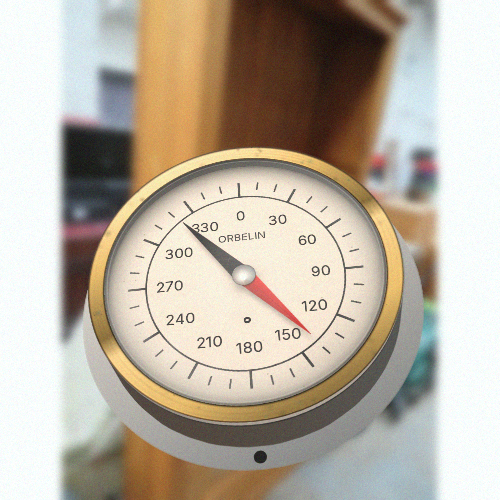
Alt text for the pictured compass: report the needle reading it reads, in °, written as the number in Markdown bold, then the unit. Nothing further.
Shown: **140** °
